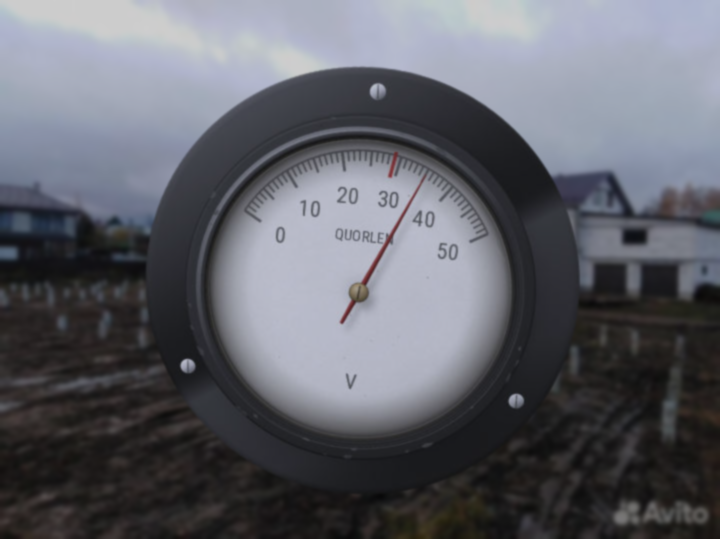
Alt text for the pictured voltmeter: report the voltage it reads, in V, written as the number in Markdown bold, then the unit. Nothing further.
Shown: **35** V
